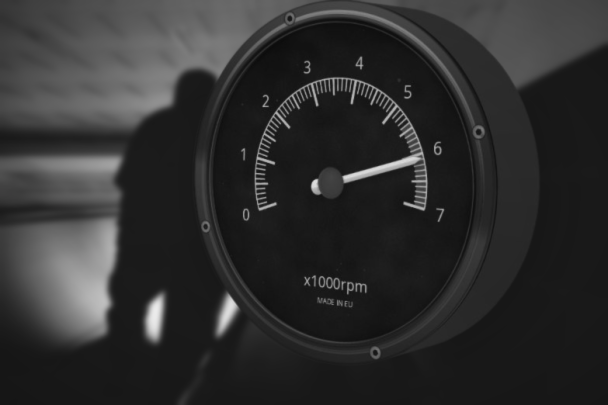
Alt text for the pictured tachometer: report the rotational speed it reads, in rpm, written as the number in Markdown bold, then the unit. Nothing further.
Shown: **6100** rpm
